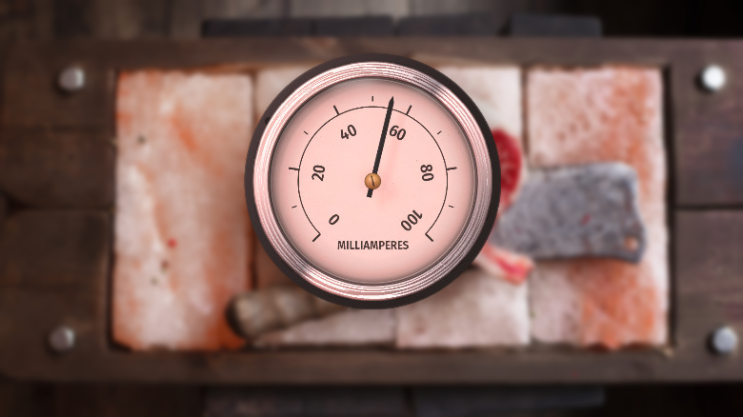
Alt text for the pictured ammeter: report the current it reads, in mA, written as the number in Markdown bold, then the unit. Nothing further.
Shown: **55** mA
